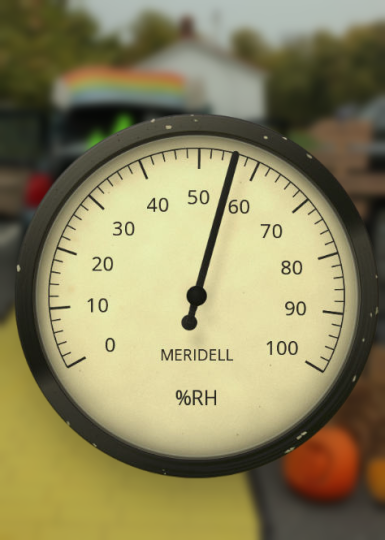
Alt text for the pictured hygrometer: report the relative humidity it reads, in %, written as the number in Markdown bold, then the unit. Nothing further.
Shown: **56** %
